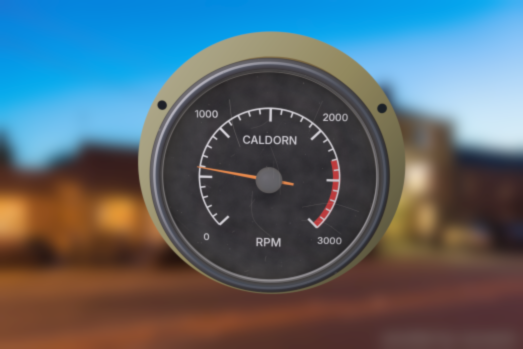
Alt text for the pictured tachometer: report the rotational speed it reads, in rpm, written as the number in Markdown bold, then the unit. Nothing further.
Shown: **600** rpm
